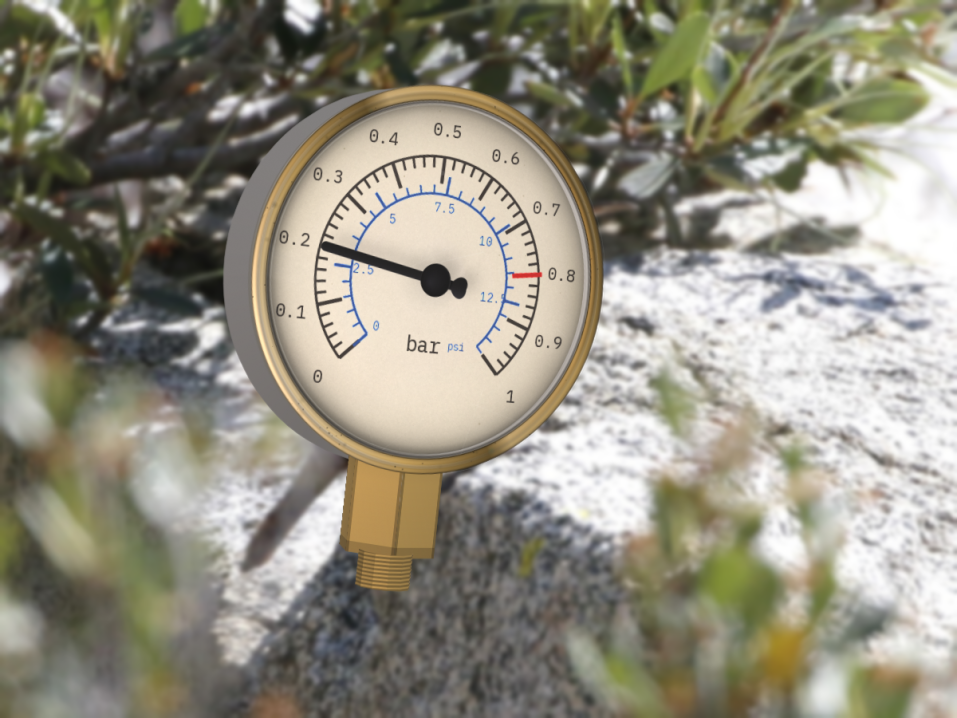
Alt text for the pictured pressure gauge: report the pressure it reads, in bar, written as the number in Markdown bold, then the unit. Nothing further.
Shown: **0.2** bar
